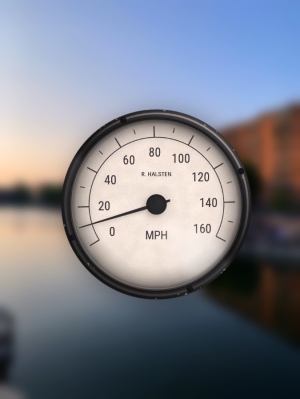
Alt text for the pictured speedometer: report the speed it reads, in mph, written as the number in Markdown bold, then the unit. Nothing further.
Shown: **10** mph
